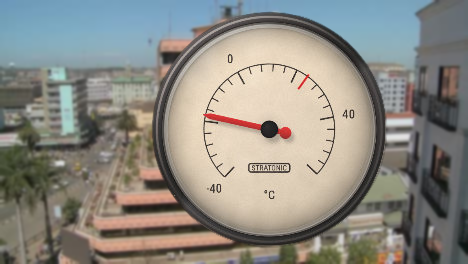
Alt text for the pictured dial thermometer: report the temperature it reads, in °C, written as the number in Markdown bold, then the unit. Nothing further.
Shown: **-18** °C
